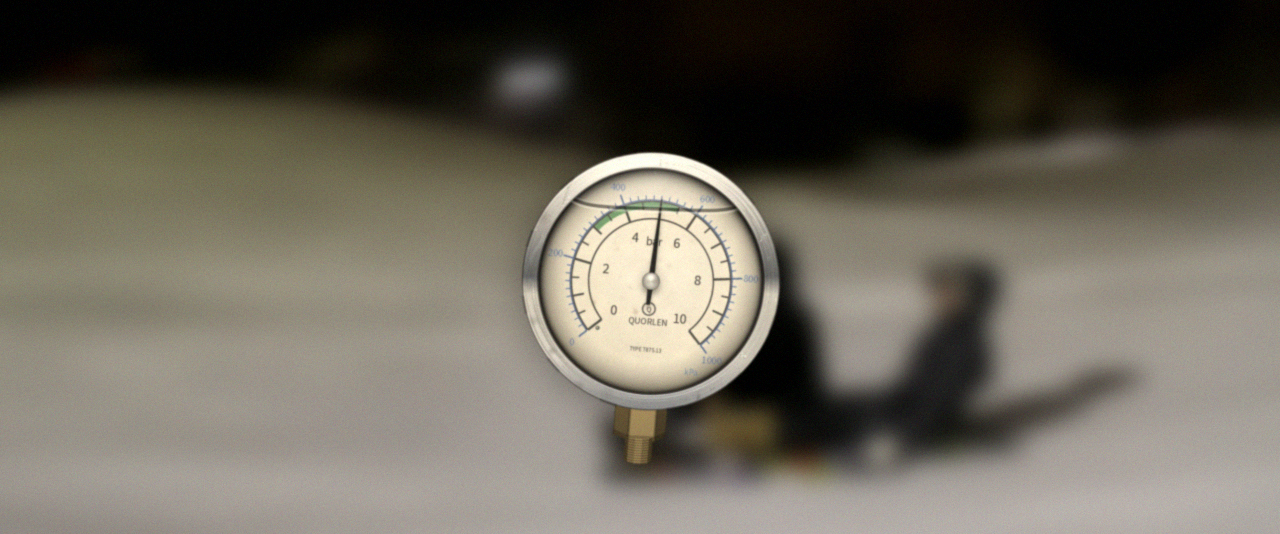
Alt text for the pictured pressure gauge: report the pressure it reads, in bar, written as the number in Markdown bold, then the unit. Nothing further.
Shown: **5** bar
